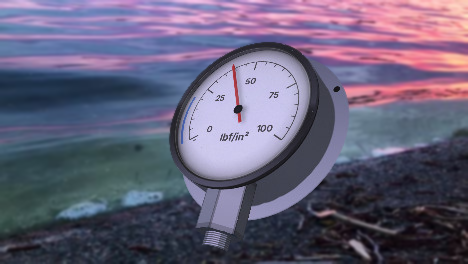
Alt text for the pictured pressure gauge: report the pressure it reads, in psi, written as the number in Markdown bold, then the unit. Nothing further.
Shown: **40** psi
